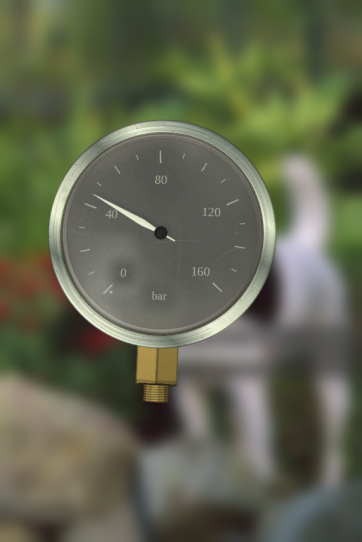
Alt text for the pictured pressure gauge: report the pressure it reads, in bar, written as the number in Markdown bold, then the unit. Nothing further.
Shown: **45** bar
